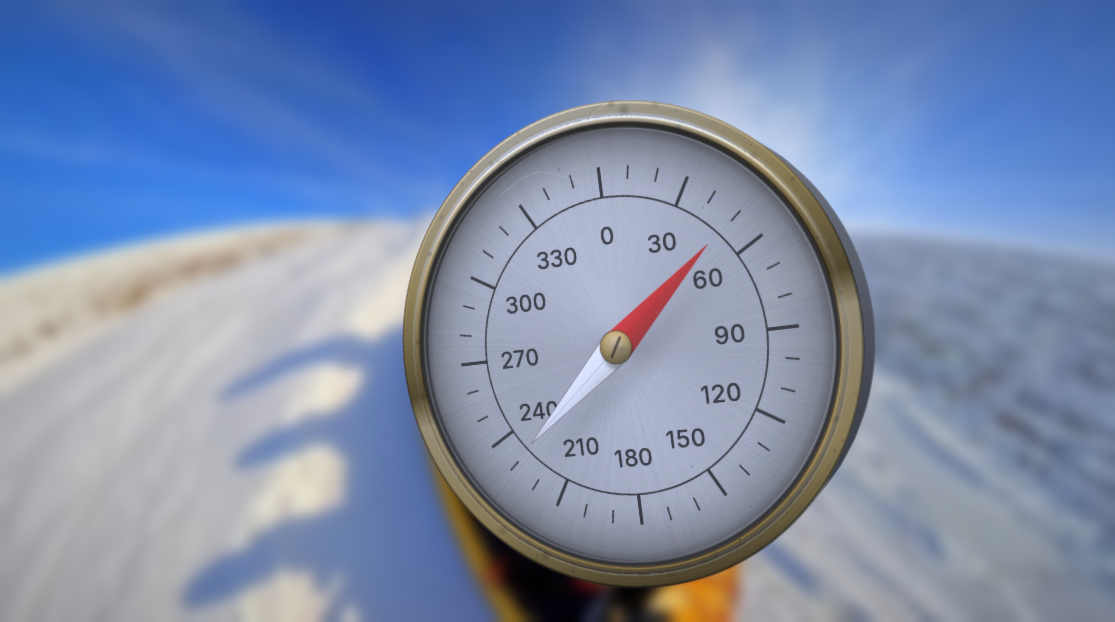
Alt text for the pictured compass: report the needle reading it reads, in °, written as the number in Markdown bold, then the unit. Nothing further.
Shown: **50** °
